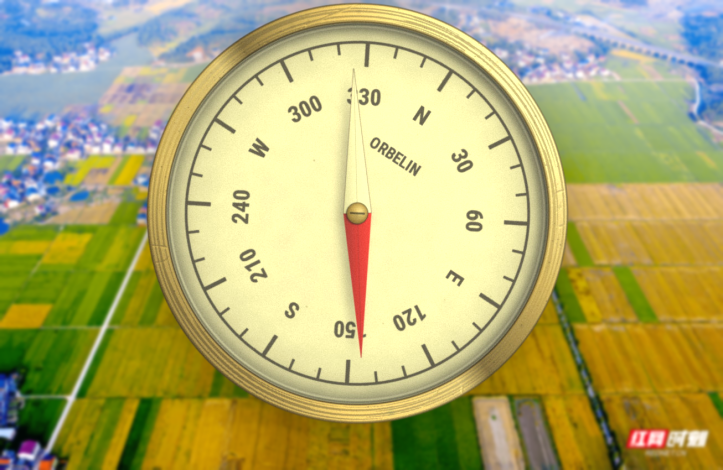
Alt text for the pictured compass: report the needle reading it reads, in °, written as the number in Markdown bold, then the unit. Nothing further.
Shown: **145** °
